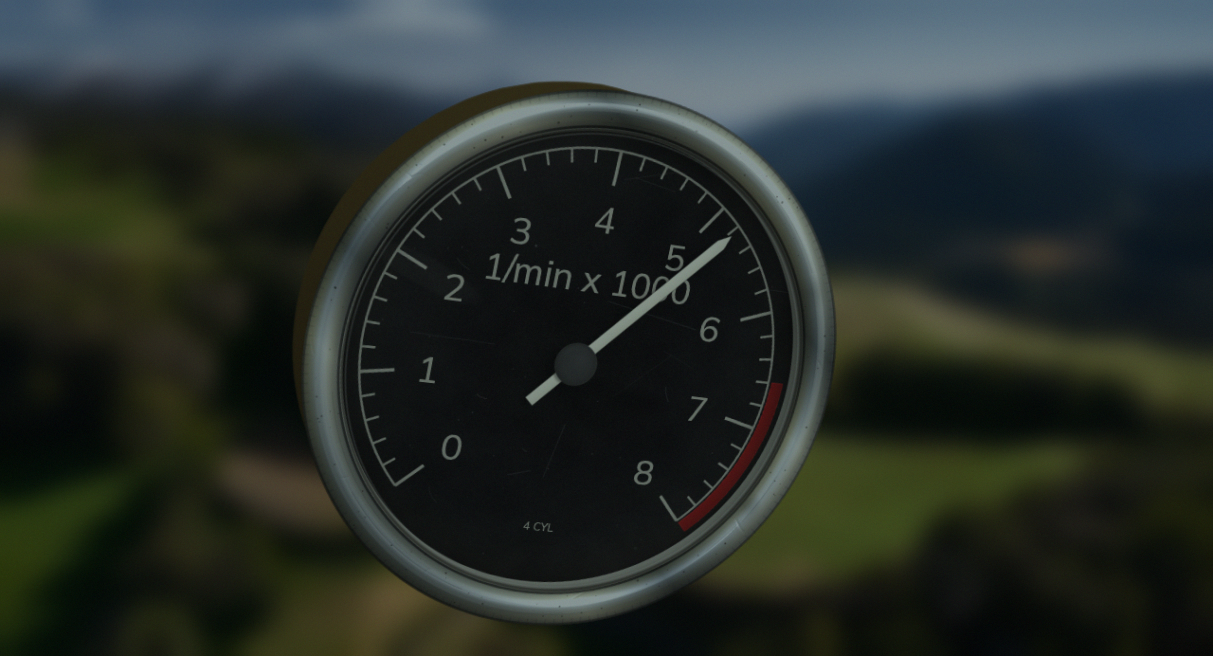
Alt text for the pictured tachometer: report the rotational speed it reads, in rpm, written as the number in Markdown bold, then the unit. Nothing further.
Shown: **5200** rpm
